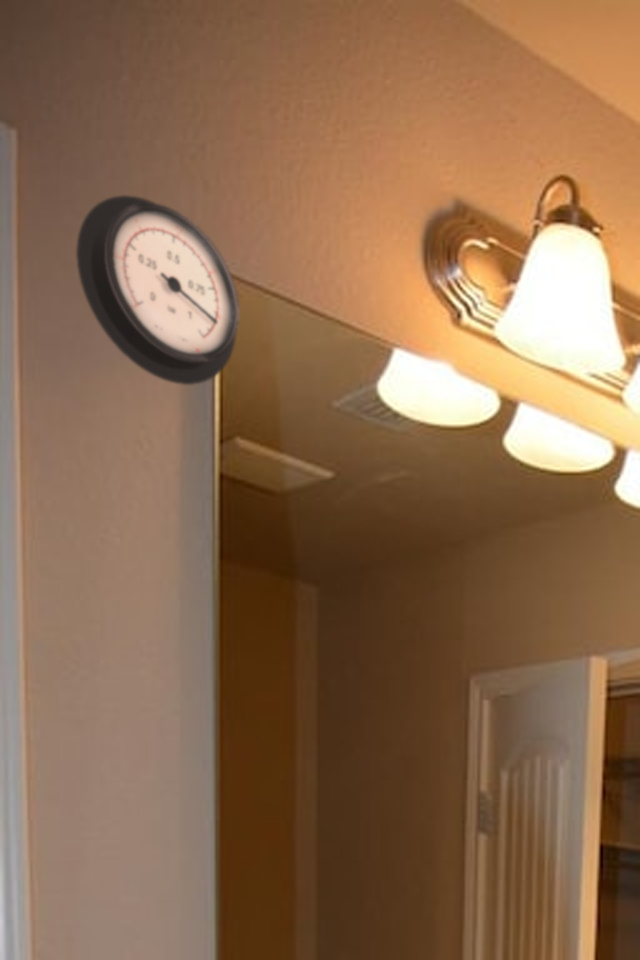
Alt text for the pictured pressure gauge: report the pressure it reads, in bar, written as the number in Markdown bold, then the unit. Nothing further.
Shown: **0.9** bar
